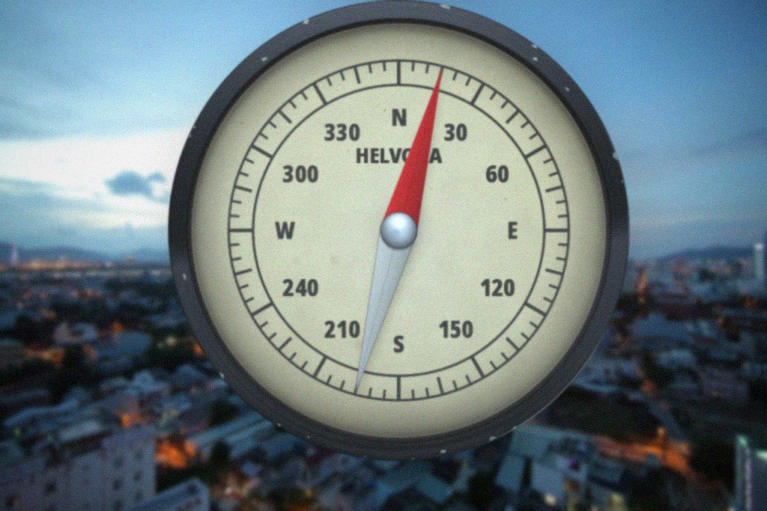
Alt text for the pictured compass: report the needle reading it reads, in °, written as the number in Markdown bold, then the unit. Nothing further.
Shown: **15** °
